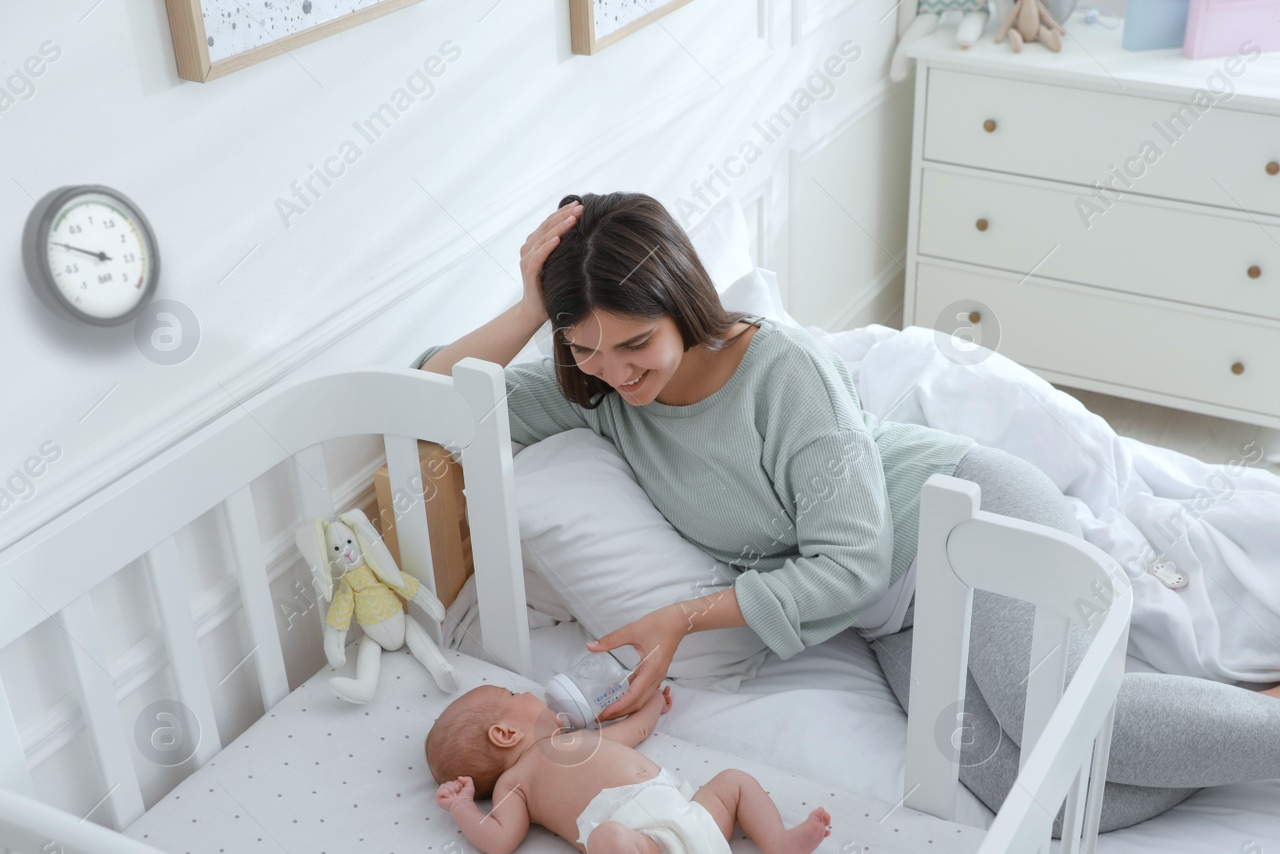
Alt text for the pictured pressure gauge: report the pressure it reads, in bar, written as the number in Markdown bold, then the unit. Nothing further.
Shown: **0** bar
